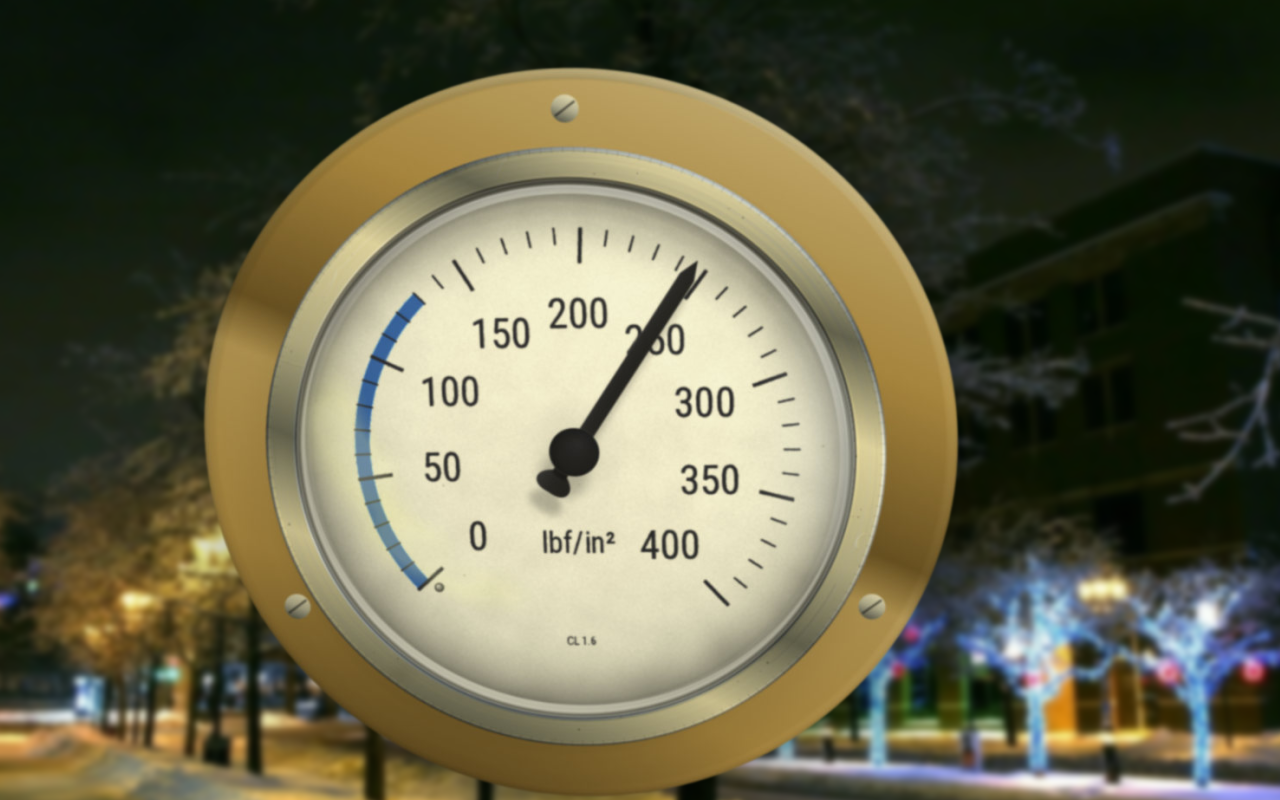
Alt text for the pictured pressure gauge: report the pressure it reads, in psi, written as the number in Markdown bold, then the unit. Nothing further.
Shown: **245** psi
